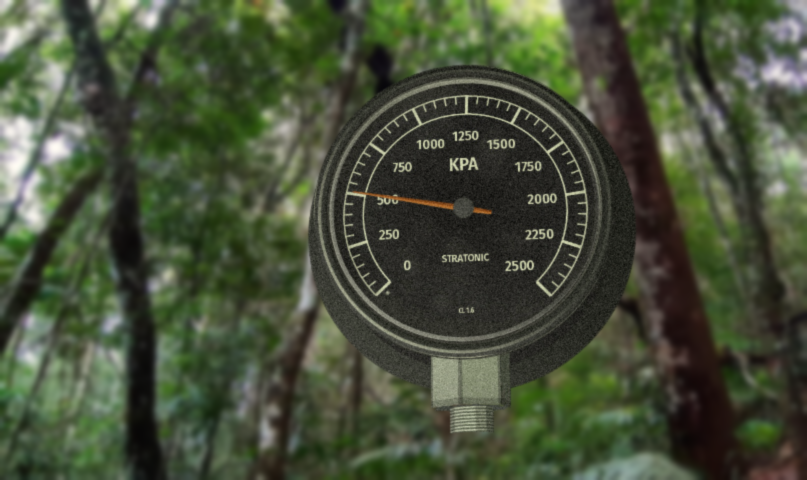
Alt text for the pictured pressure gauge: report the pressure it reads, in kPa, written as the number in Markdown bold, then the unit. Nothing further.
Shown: **500** kPa
